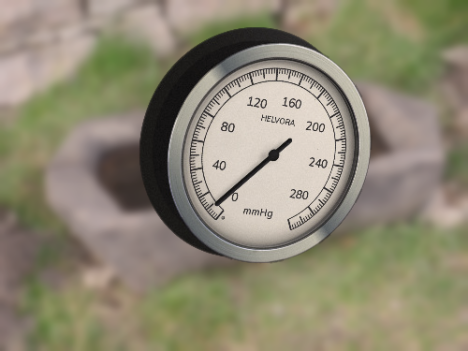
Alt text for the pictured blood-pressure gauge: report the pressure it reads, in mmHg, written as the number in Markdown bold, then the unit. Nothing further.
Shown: **10** mmHg
